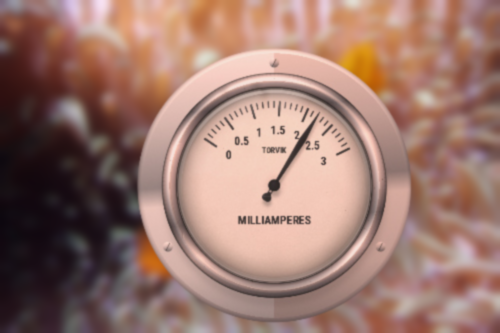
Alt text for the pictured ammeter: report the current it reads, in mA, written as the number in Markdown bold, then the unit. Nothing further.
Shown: **2.2** mA
